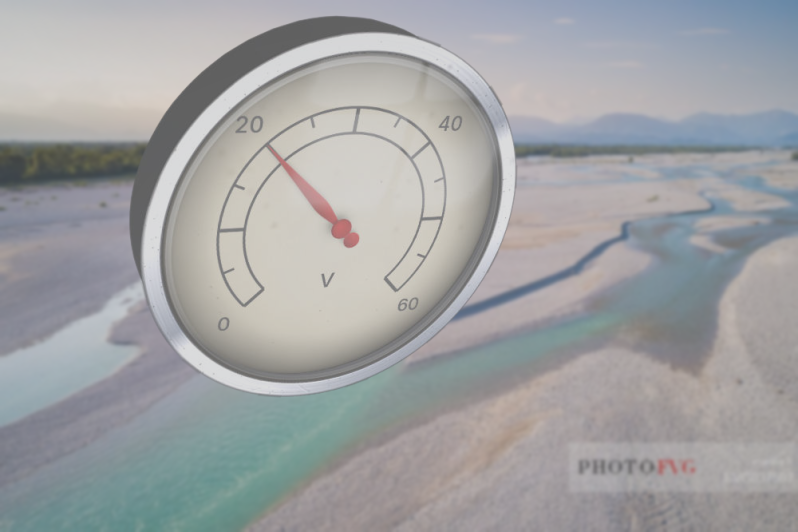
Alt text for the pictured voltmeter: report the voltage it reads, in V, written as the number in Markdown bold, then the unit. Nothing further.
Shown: **20** V
